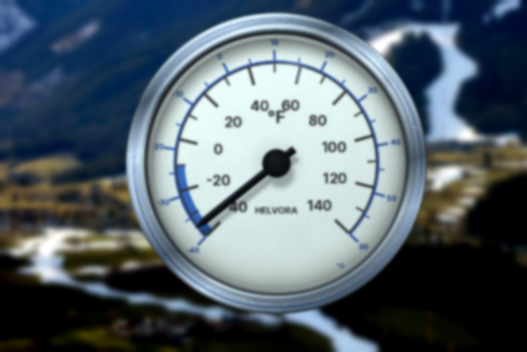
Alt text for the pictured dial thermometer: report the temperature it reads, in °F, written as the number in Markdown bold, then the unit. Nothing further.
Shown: **-35** °F
